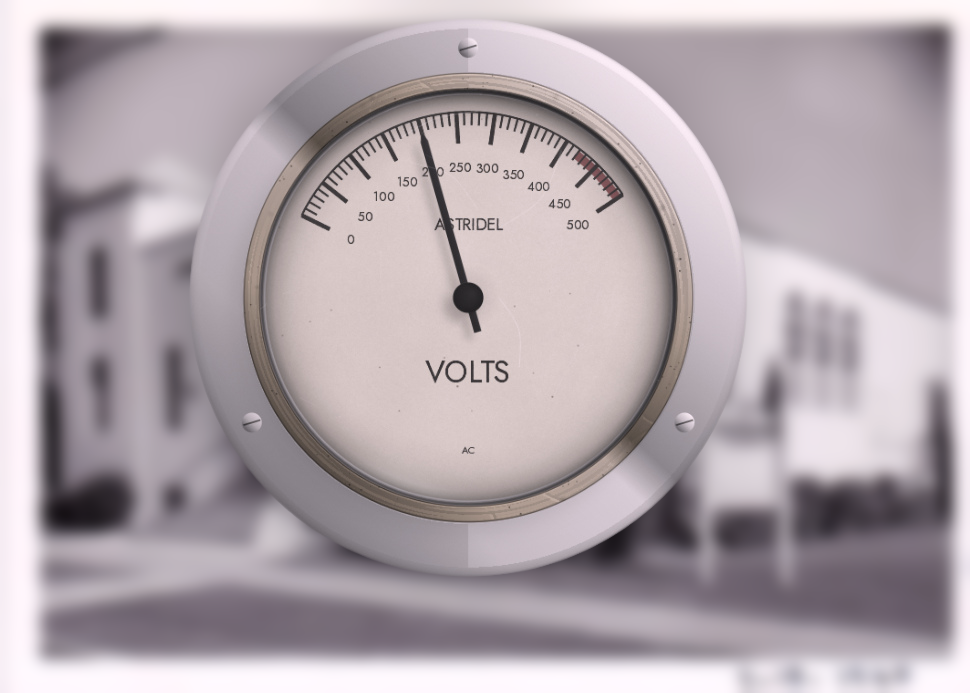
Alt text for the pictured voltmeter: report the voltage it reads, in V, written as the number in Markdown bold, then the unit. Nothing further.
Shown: **200** V
